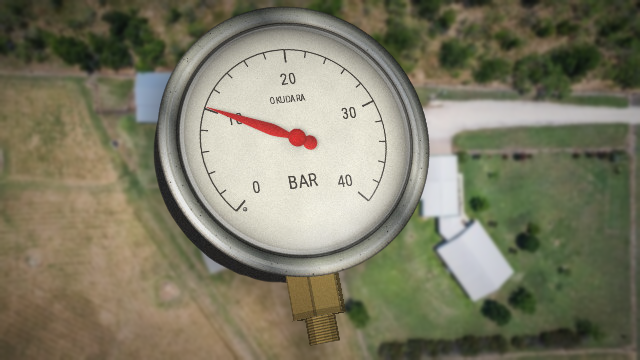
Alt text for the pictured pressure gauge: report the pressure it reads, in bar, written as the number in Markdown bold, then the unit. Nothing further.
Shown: **10** bar
